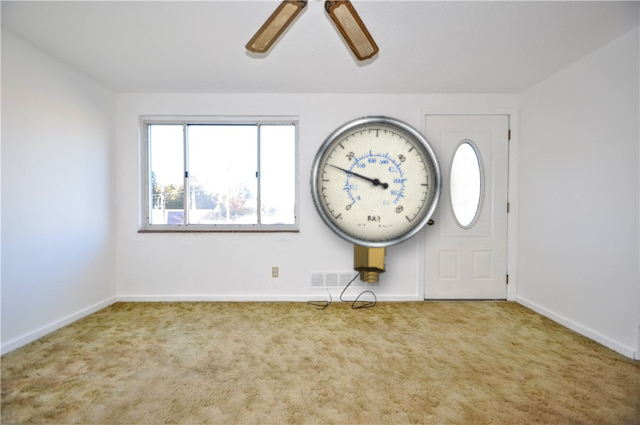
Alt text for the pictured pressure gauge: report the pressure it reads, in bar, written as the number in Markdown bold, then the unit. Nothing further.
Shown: **14** bar
